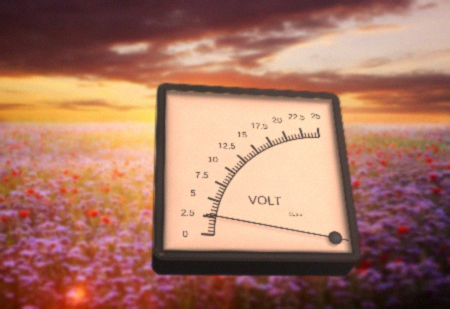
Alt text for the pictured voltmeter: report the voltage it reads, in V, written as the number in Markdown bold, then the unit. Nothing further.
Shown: **2.5** V
